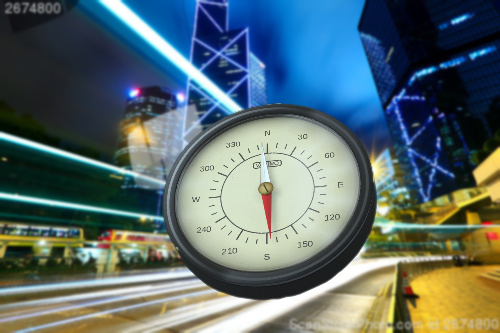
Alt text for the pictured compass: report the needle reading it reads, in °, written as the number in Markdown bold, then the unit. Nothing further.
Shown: **175** °
